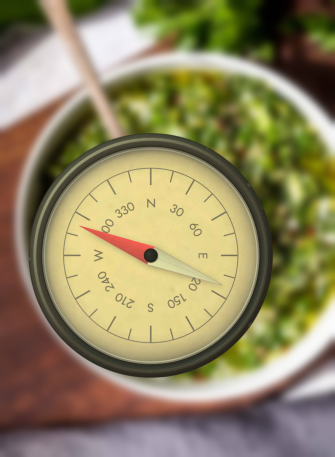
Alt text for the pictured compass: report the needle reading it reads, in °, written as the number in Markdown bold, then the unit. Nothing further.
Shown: **292.5** °
